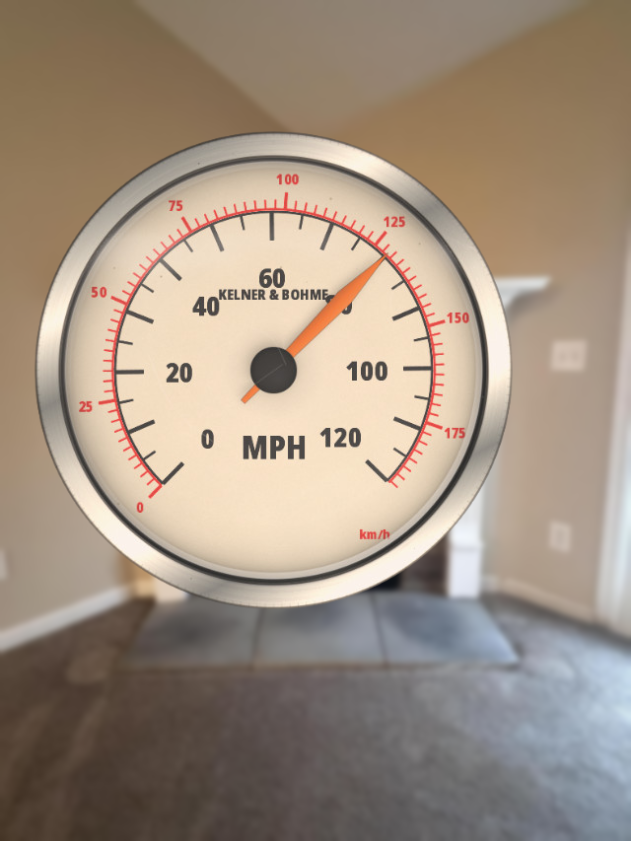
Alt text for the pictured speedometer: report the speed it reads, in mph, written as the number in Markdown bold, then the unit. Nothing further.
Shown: **80** mph
